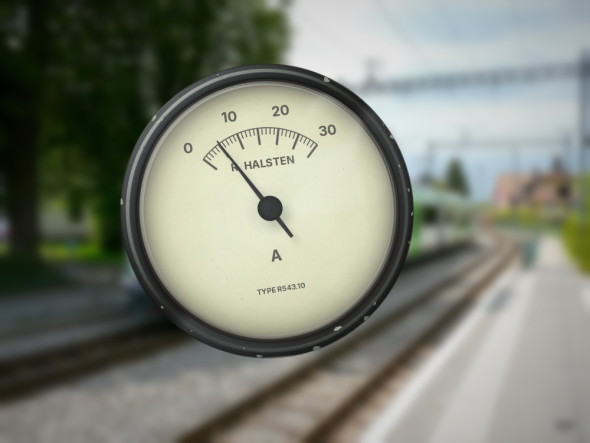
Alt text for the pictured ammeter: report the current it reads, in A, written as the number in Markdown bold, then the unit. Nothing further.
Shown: **5** A
